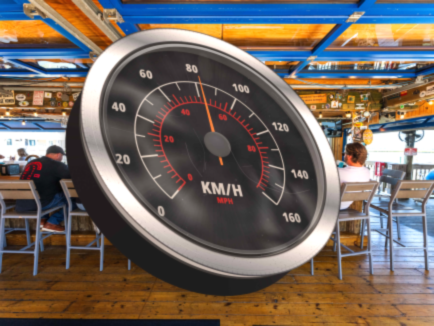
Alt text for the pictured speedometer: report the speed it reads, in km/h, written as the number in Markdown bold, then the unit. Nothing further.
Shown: **80** km/h
